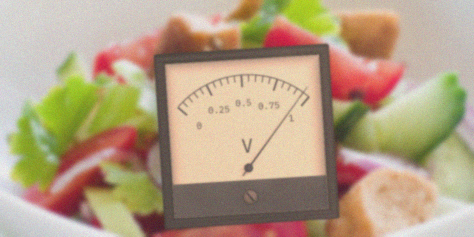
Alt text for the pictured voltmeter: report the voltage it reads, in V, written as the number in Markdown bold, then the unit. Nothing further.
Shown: **0.95** V
